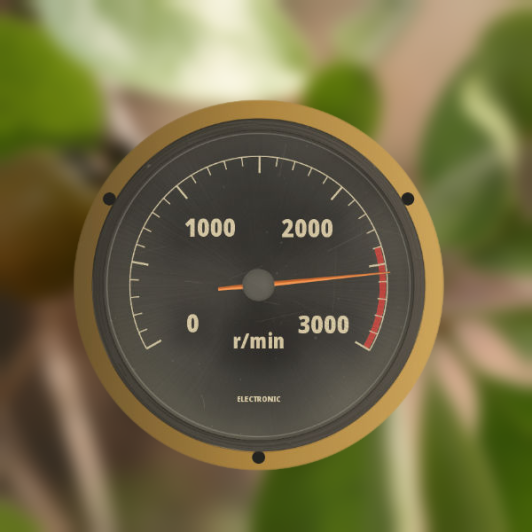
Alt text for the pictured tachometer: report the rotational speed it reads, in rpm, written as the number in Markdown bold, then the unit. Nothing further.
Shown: **2550** rpm
